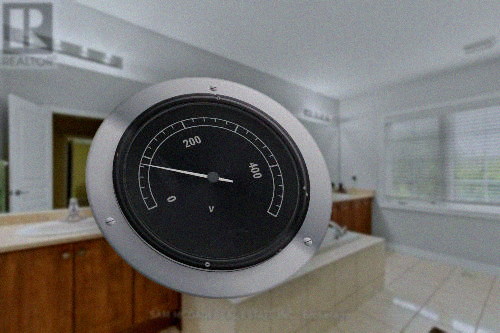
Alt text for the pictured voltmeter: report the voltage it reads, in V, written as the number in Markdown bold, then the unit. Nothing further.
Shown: **80** V
